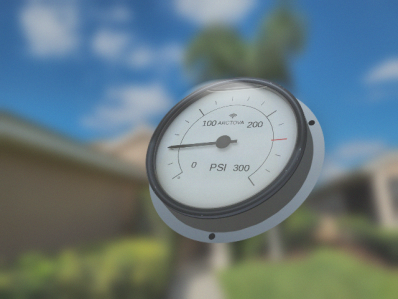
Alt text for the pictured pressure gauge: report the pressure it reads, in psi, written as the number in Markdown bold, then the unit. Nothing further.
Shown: **40** psi
